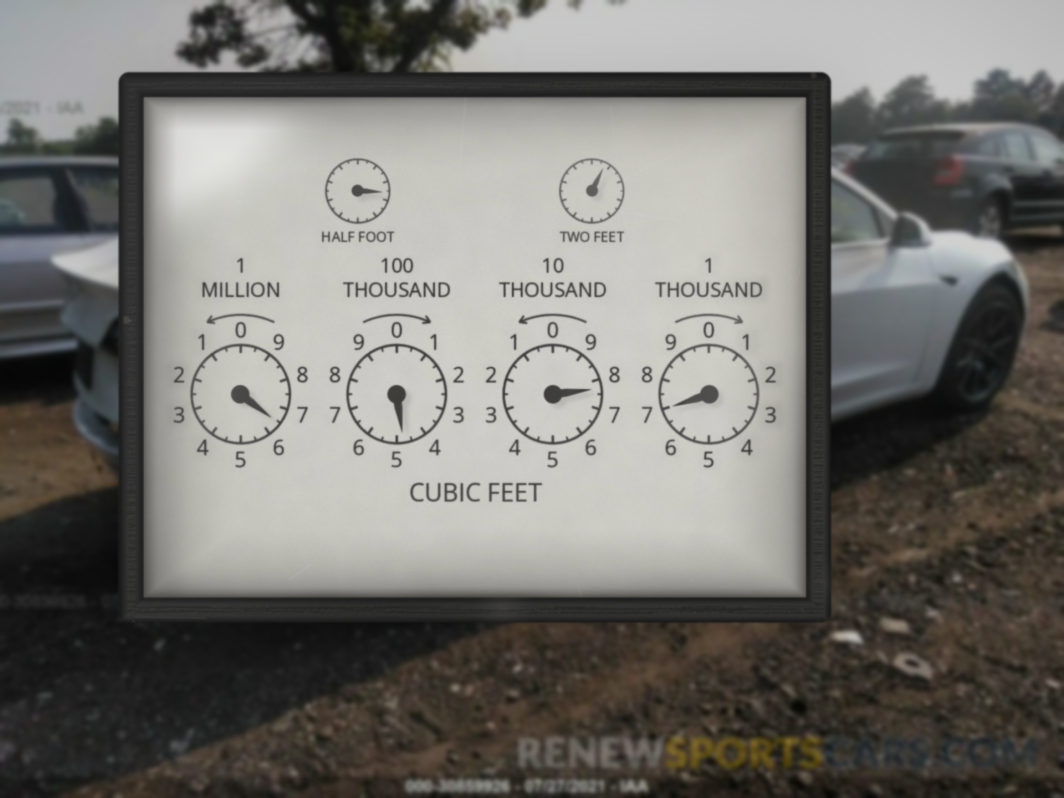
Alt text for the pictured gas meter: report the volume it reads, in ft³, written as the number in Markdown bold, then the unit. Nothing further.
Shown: **647700** ft³
